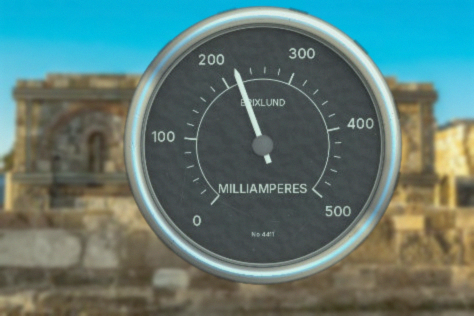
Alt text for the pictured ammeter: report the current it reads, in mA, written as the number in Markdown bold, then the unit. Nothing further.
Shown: **220** mA
